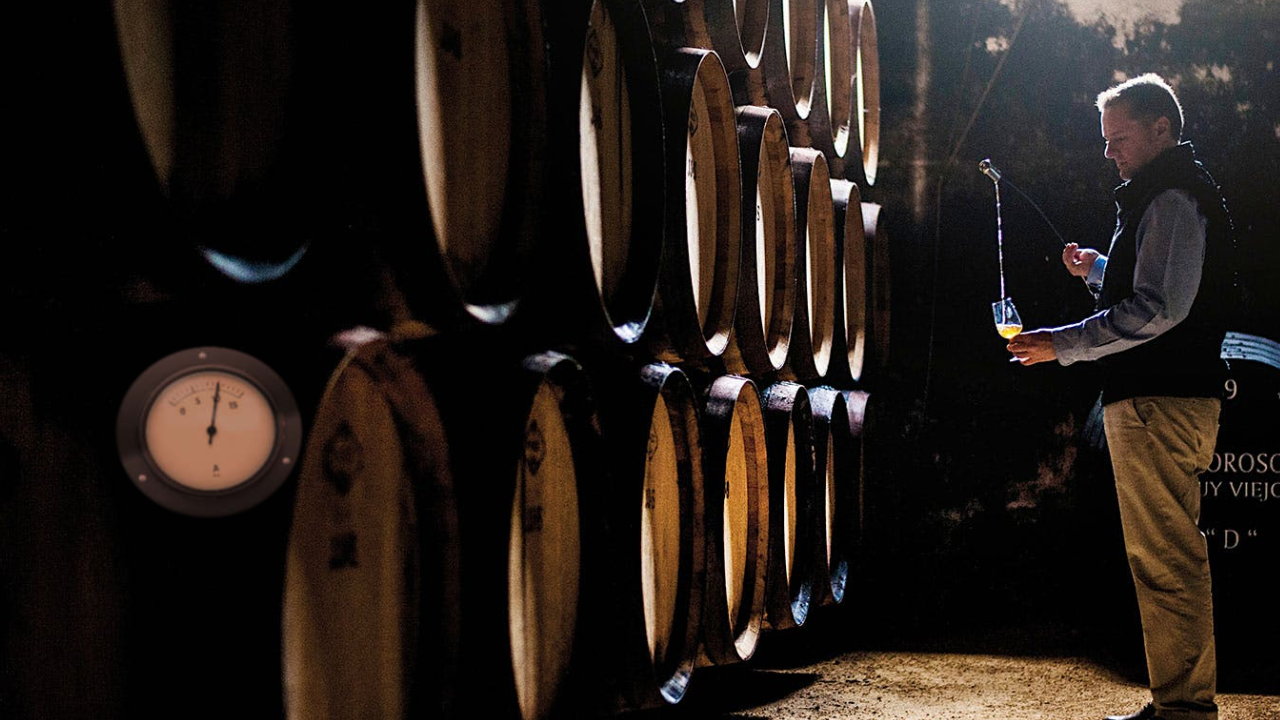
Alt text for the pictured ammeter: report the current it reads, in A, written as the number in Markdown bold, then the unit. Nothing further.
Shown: **10** A
